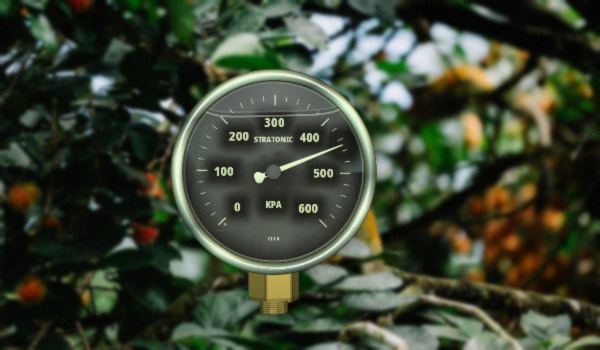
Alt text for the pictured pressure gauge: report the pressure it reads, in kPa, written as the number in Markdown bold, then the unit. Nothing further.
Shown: **450** kPa
